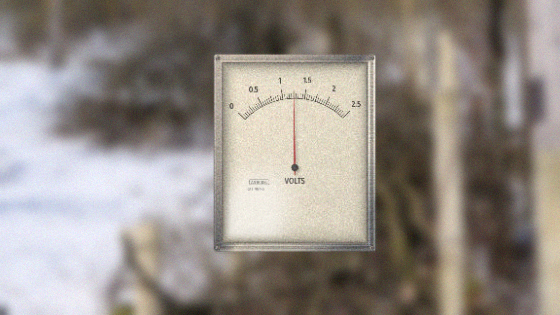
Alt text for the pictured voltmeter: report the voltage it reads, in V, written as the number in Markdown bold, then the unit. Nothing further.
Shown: **1.25** V
